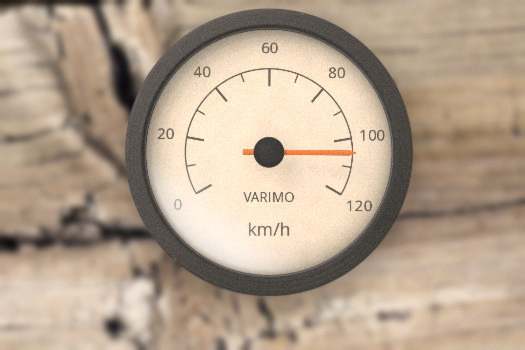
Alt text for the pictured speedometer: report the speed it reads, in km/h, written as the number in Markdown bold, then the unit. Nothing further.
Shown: **105** km/h
